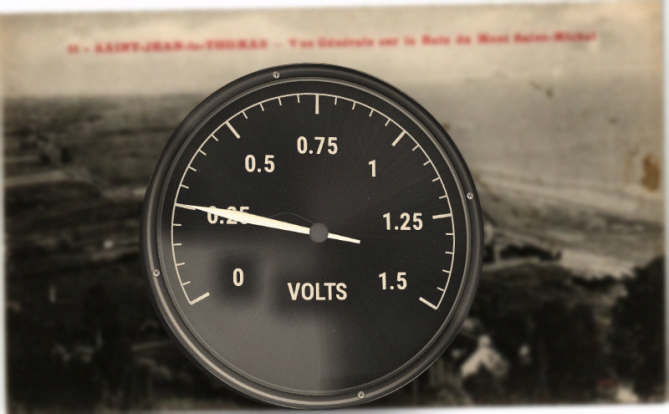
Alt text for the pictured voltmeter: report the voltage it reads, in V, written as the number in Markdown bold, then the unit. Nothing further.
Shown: **0.25** V
